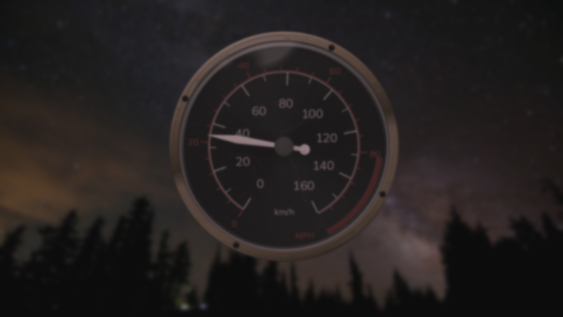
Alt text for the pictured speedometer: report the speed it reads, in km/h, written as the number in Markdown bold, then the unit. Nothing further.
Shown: **35** km/h
